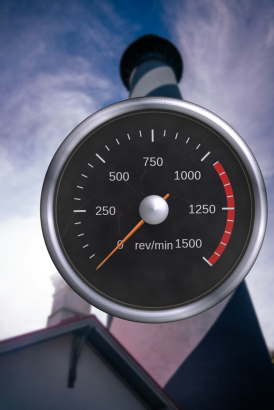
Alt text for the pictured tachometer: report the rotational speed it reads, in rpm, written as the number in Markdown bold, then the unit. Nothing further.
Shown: **0** rpm
